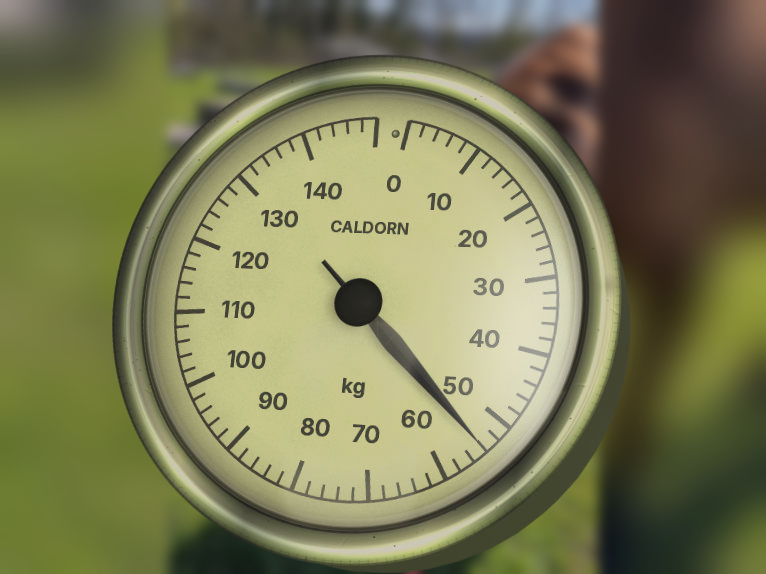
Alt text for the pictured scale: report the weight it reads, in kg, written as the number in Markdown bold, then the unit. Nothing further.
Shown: **54** kg
